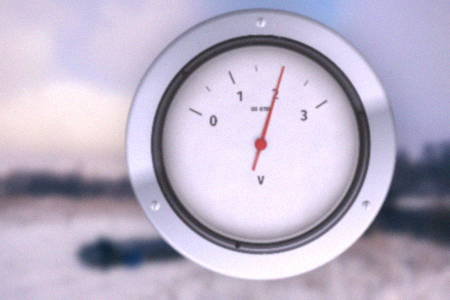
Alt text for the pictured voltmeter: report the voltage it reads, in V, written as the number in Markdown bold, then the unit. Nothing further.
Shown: **2** V
